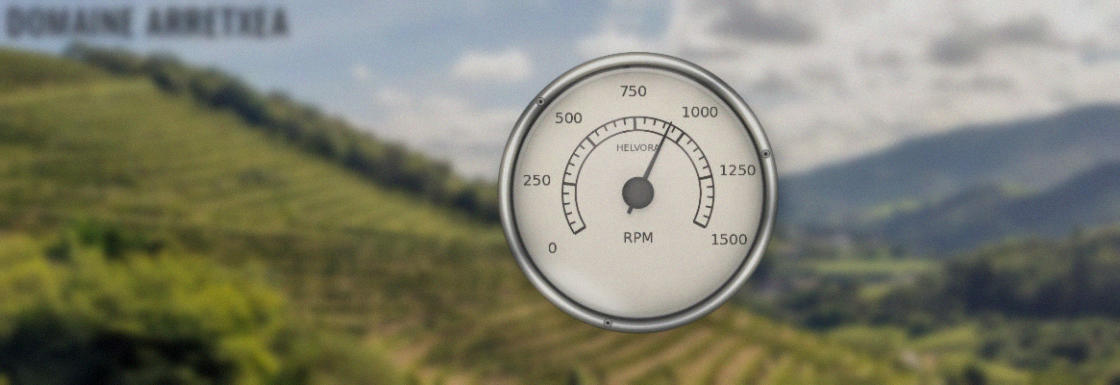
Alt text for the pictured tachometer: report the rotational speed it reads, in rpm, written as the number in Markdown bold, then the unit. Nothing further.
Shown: **925** rpm
